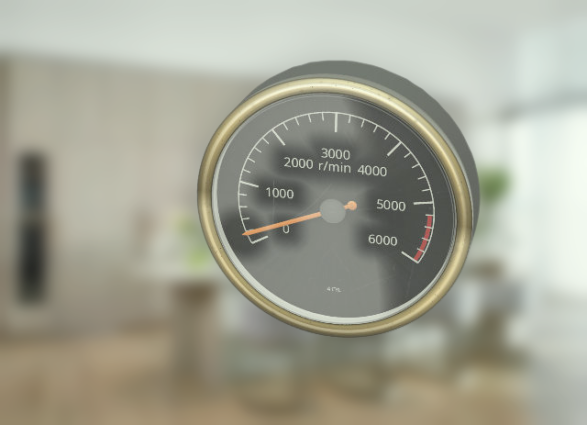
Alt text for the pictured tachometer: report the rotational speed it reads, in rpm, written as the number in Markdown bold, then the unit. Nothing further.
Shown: **200** rpm
